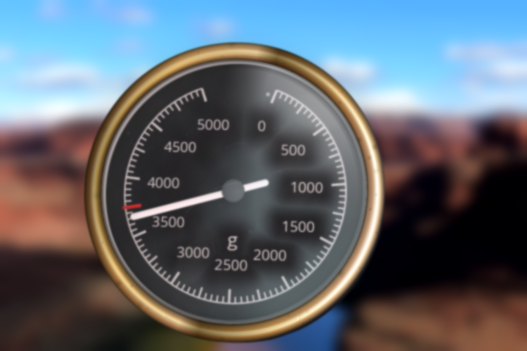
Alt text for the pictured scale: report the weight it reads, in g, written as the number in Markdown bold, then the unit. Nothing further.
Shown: **3650** g
